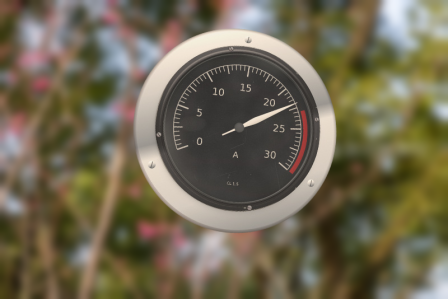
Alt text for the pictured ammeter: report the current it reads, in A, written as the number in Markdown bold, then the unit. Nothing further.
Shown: **22** A
